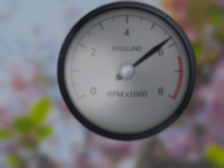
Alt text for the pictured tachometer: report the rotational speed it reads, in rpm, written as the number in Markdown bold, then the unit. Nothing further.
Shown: **5750** rpm
